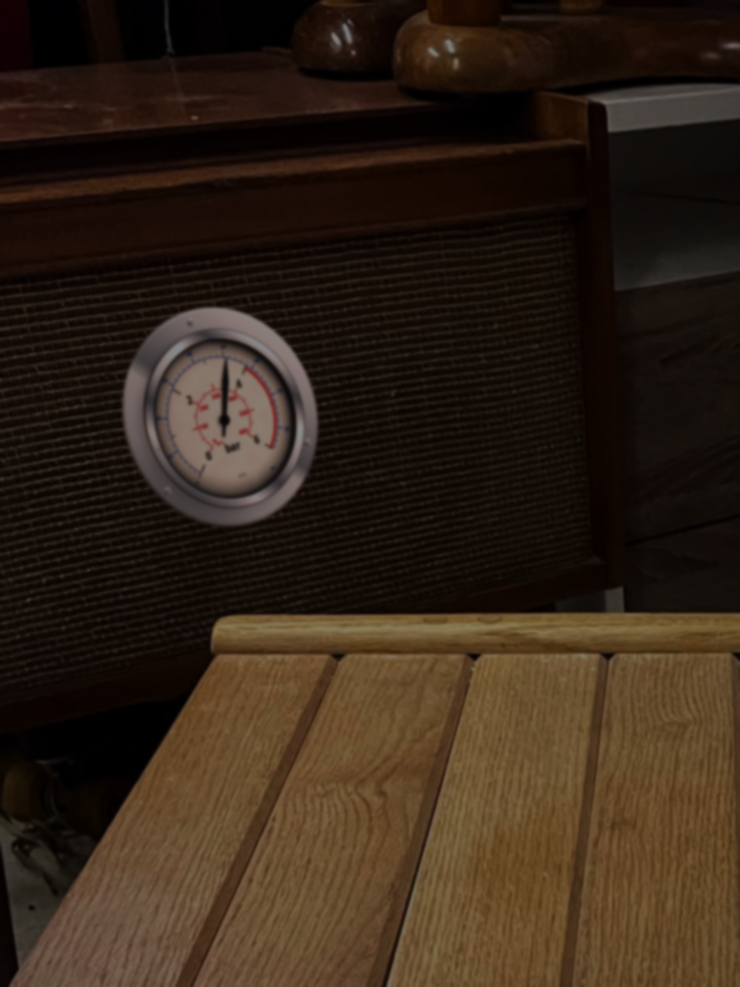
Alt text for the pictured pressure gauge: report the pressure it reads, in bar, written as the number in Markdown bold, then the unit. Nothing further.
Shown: **3.5** bar
